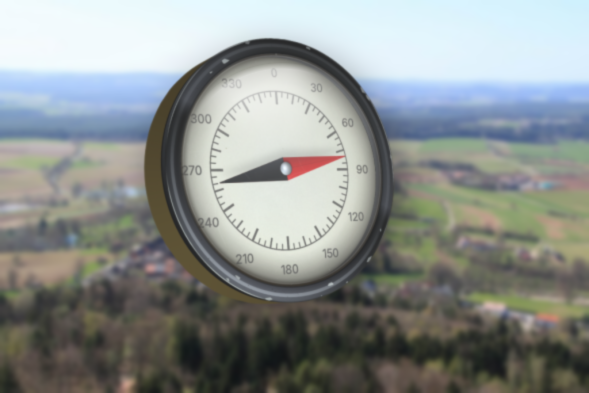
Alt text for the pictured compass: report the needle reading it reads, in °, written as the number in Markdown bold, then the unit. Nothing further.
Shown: **80** °
